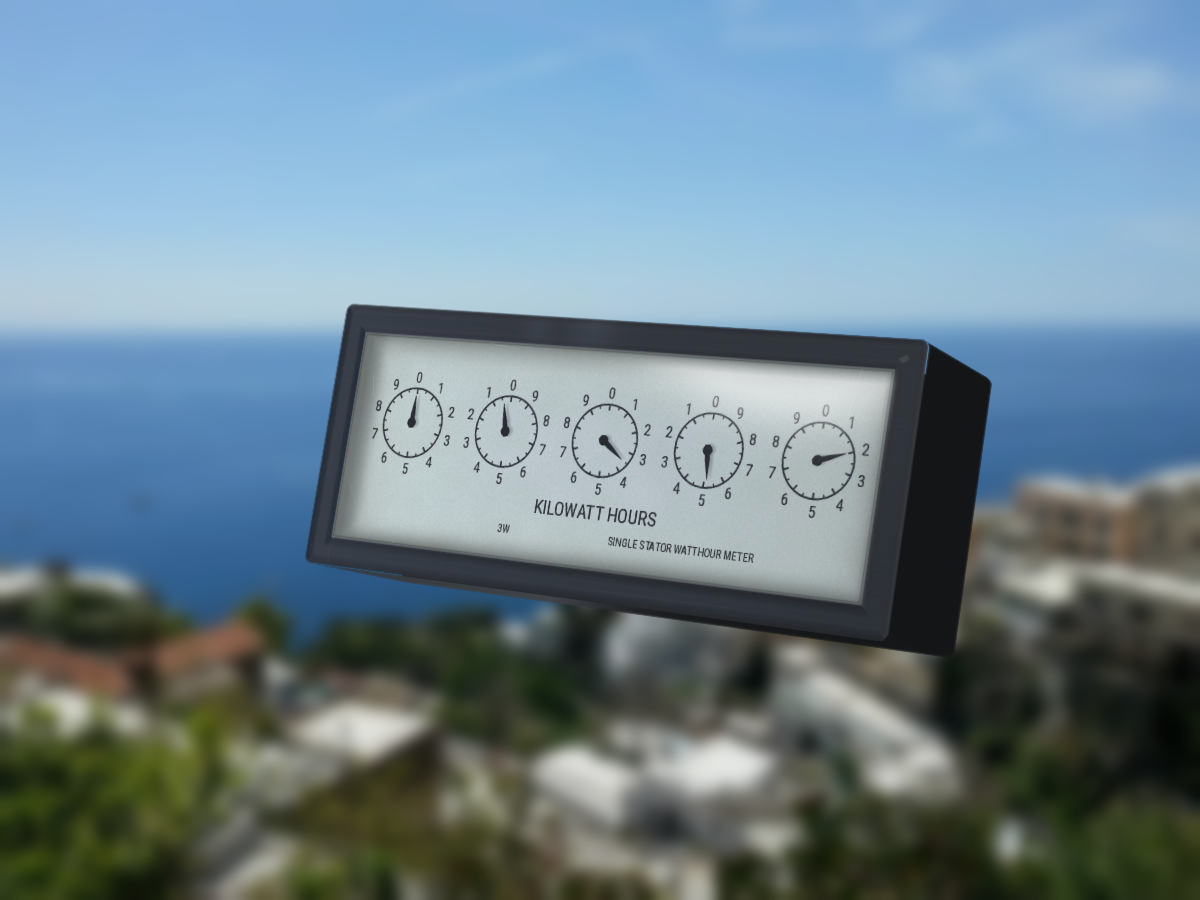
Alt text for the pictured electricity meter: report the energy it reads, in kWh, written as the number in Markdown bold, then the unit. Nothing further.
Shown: **352** kWh
